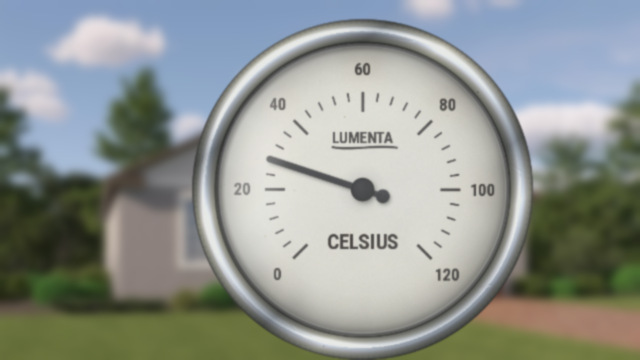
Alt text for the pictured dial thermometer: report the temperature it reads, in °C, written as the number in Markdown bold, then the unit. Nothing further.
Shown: **28** °C
